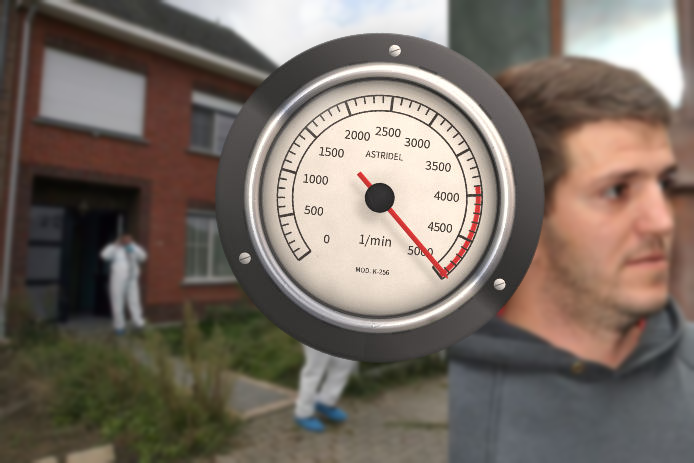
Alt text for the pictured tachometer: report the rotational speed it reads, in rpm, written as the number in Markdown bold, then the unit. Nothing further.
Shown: **4950** rpm
